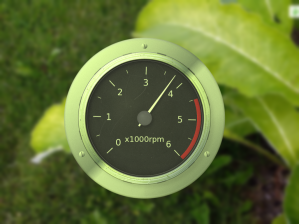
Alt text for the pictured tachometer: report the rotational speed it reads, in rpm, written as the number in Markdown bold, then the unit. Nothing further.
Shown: **3750** rpm
